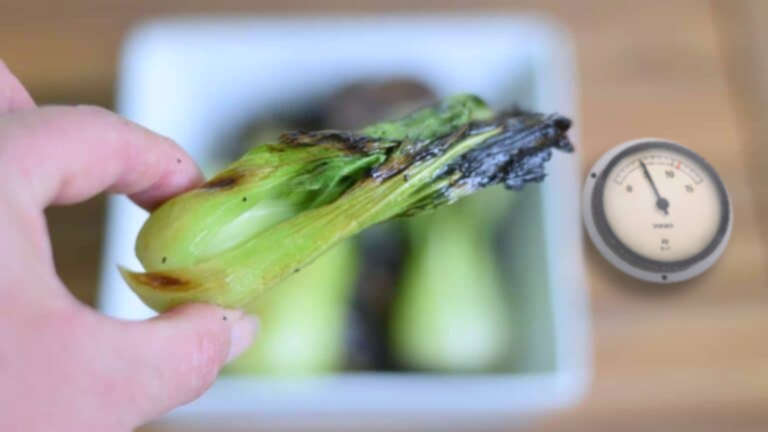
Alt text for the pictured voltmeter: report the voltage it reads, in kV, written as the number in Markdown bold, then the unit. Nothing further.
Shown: **5** kV
